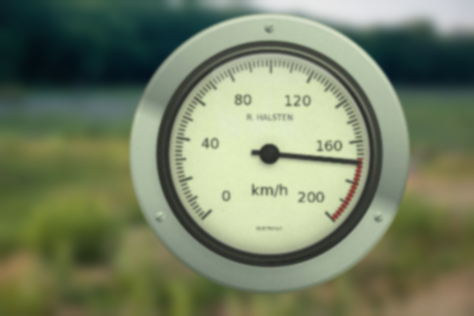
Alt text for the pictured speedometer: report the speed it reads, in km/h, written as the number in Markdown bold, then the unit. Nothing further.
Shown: **170** km/h
